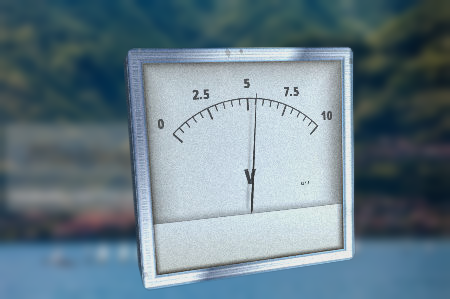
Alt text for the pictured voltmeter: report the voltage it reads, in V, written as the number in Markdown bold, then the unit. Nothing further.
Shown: **5.5** V
